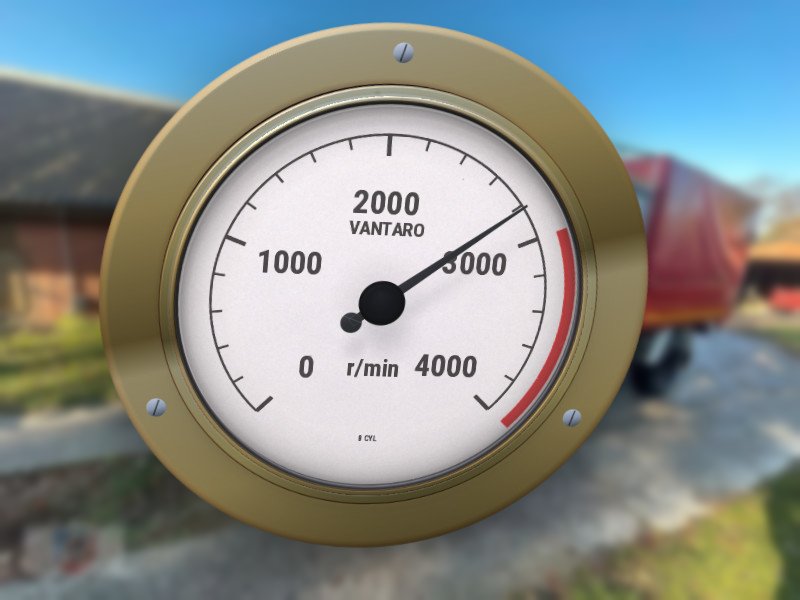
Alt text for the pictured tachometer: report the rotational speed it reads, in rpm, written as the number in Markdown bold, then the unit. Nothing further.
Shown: **2800** rpm
